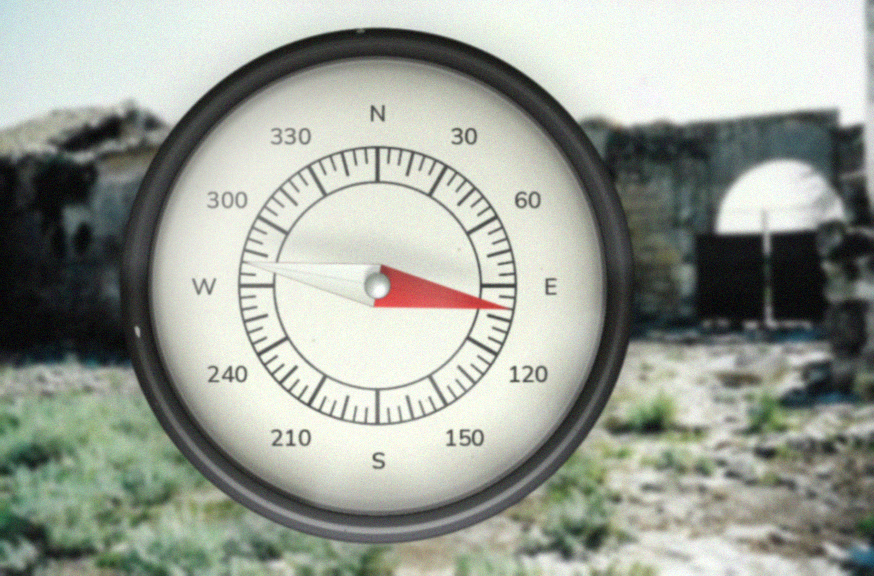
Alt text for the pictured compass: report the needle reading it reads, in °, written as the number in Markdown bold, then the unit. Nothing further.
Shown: **100** °
